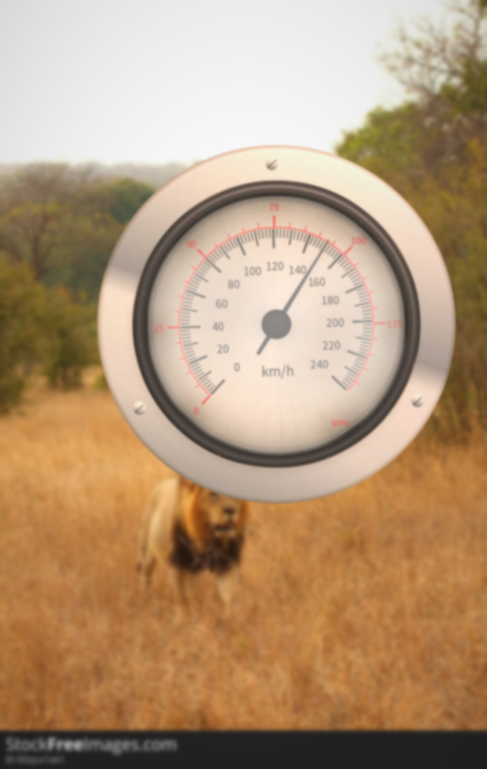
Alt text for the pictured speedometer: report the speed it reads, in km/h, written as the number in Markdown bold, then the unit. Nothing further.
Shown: **150** km/h
